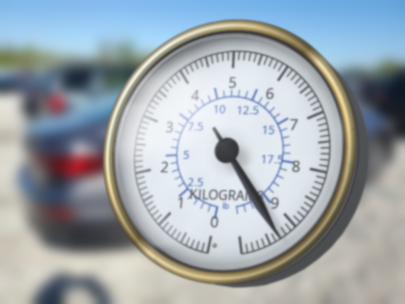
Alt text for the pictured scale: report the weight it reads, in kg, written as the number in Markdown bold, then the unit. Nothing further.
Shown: **9.3** kg
